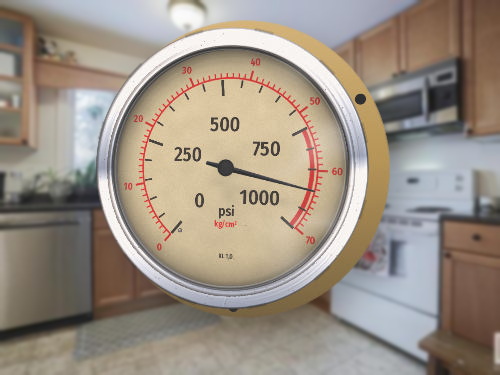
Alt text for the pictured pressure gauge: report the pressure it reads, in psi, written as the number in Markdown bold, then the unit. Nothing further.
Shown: **900** psi
